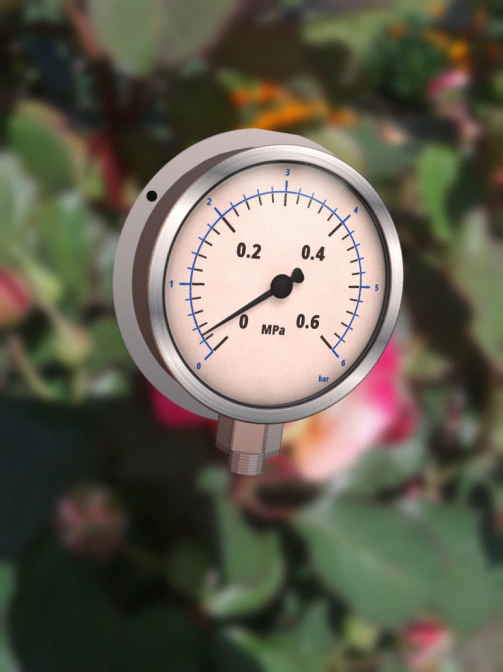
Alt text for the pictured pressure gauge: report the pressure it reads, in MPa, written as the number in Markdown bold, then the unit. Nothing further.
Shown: **0.03** MPa
